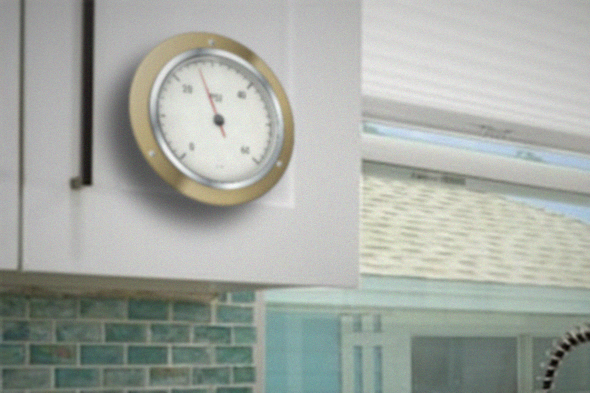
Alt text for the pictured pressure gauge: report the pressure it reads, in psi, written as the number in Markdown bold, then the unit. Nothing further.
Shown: **26** psi
